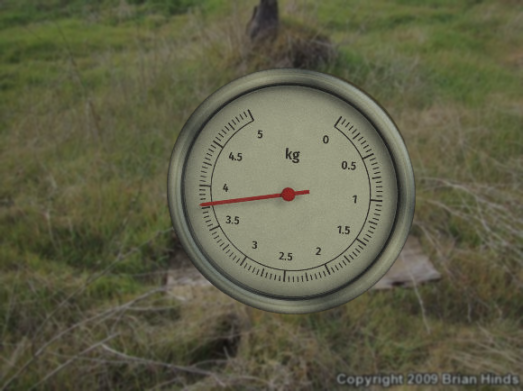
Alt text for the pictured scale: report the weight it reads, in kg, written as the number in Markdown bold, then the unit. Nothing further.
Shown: **3.8** kg
